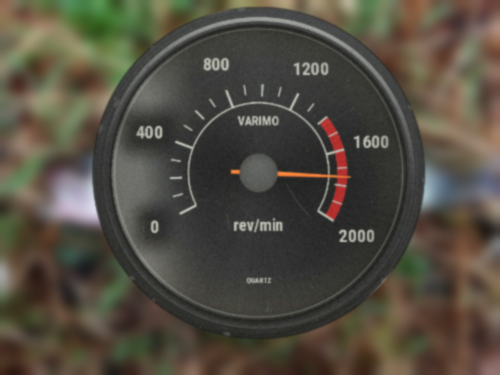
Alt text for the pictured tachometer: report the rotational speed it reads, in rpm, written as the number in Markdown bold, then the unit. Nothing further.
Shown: **1750** rpm
